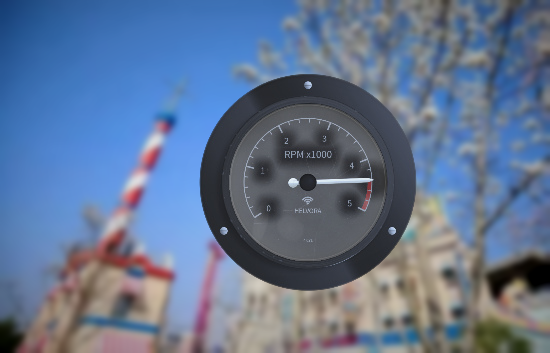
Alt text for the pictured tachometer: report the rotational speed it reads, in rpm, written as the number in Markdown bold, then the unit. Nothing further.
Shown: **4400** rpm
